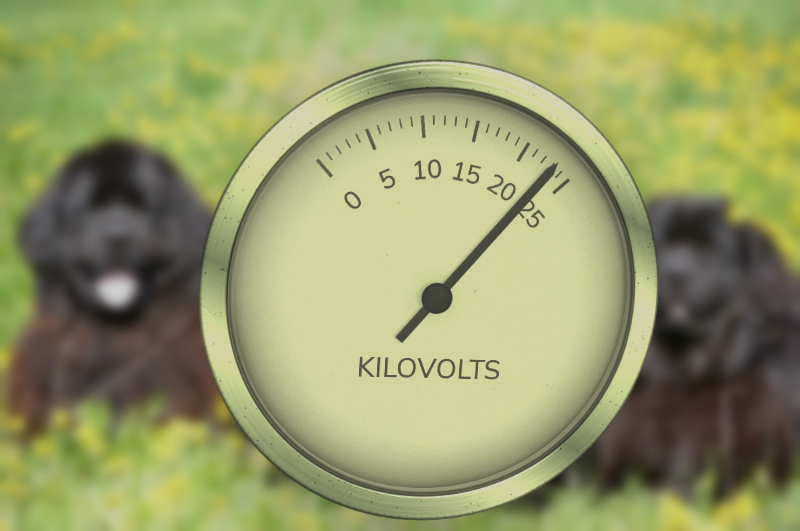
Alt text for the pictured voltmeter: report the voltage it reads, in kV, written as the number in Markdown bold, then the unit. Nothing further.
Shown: **23** kV
